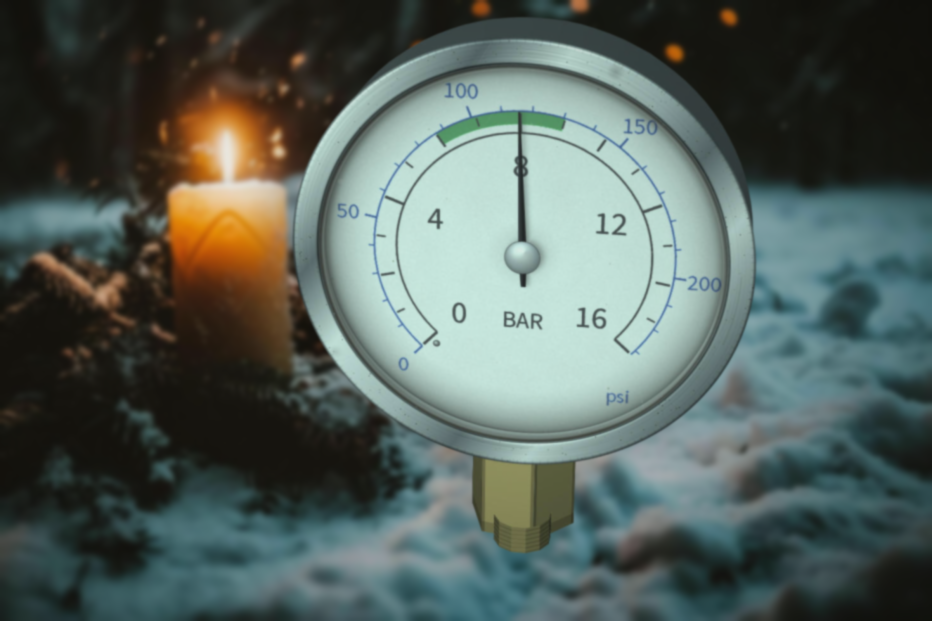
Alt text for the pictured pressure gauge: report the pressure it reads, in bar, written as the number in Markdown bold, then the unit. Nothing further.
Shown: **8** bar
